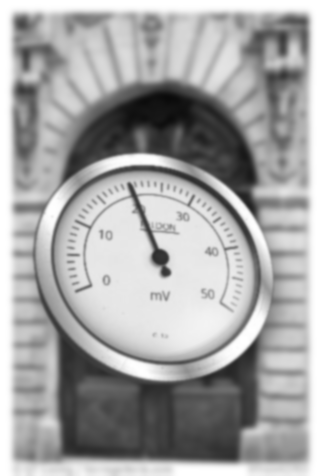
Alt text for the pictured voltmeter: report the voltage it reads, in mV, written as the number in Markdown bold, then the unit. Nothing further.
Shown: **20** mV
